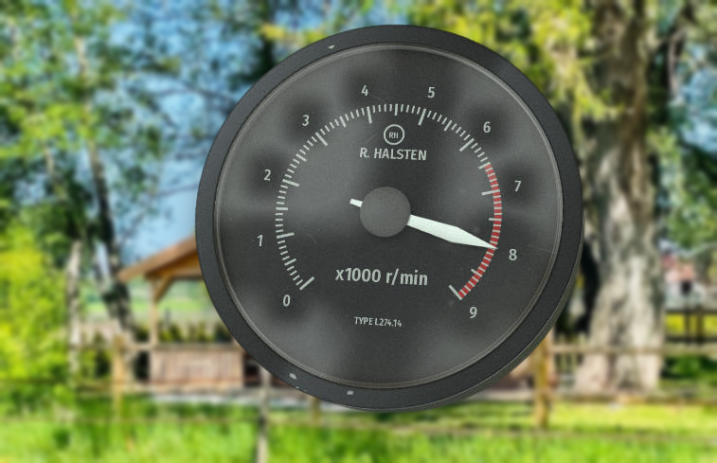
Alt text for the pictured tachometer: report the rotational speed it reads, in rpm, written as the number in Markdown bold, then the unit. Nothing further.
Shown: **8000** rpm
